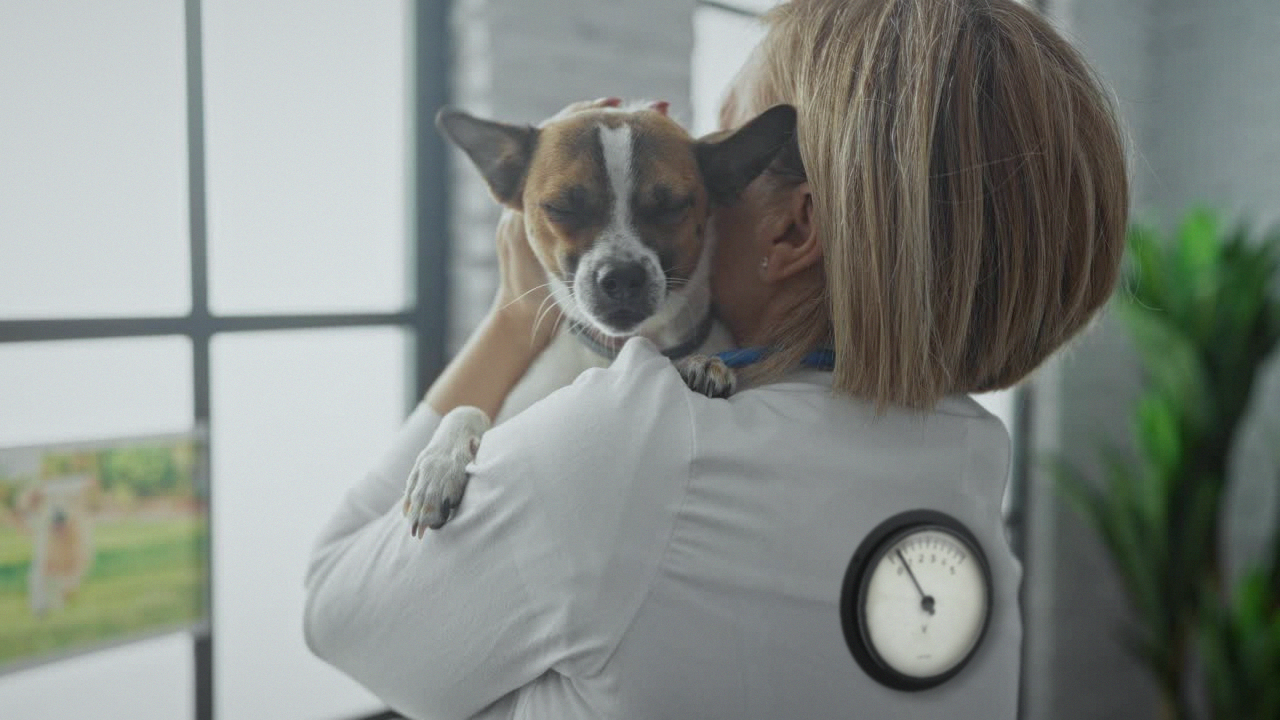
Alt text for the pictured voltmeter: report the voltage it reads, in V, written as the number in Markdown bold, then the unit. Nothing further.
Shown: **0.5** V
